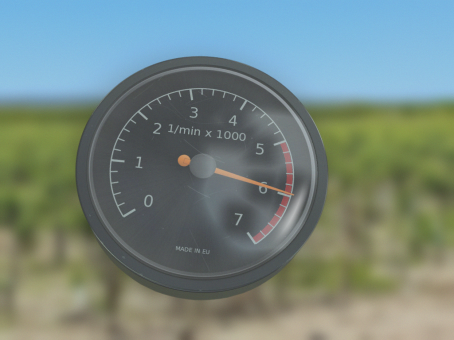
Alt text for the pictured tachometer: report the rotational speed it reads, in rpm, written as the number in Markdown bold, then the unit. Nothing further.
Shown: **6000** rpm
